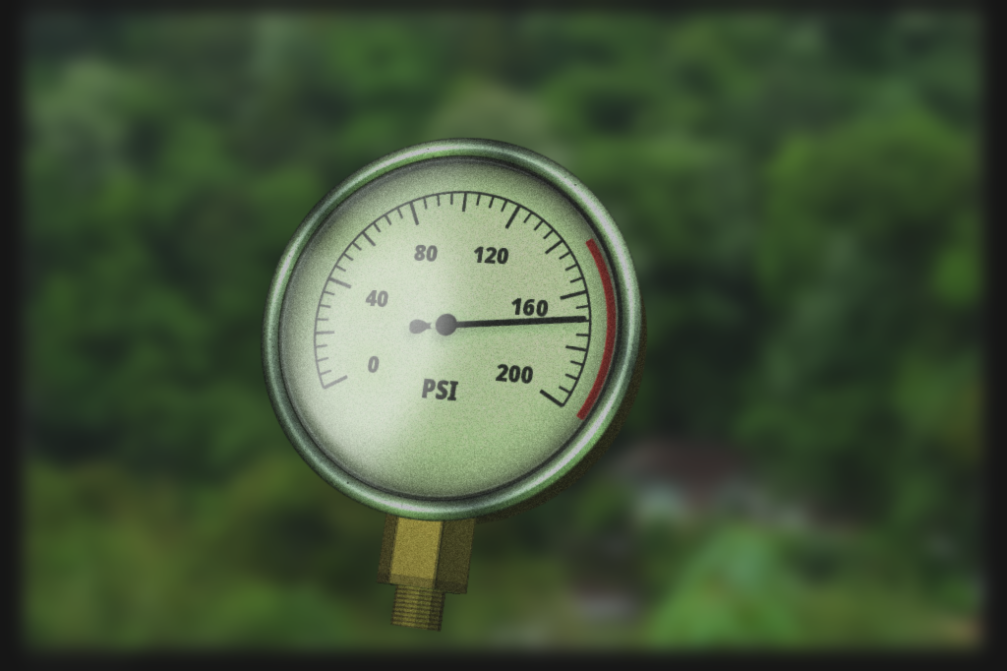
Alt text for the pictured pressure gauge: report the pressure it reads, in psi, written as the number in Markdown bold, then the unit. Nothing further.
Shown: **170** psi
